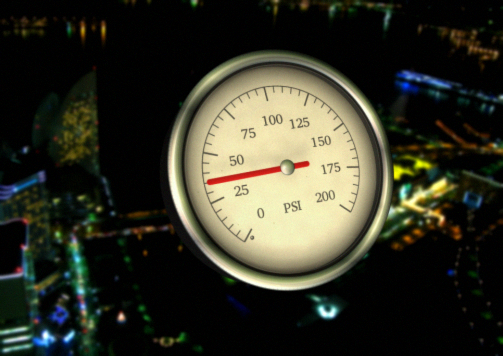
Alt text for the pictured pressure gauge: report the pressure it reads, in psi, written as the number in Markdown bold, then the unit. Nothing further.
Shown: **35** psi
